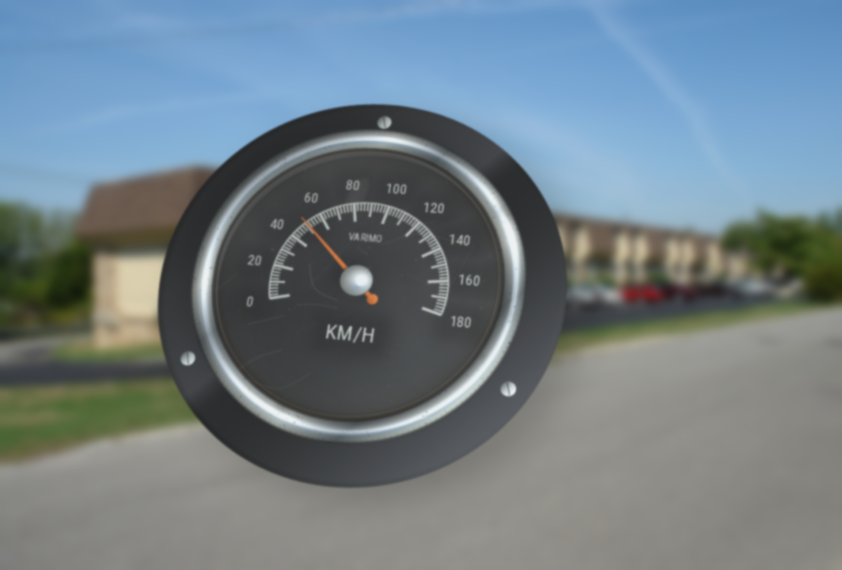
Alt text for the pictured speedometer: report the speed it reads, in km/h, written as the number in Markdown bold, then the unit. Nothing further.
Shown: **50** km/h
